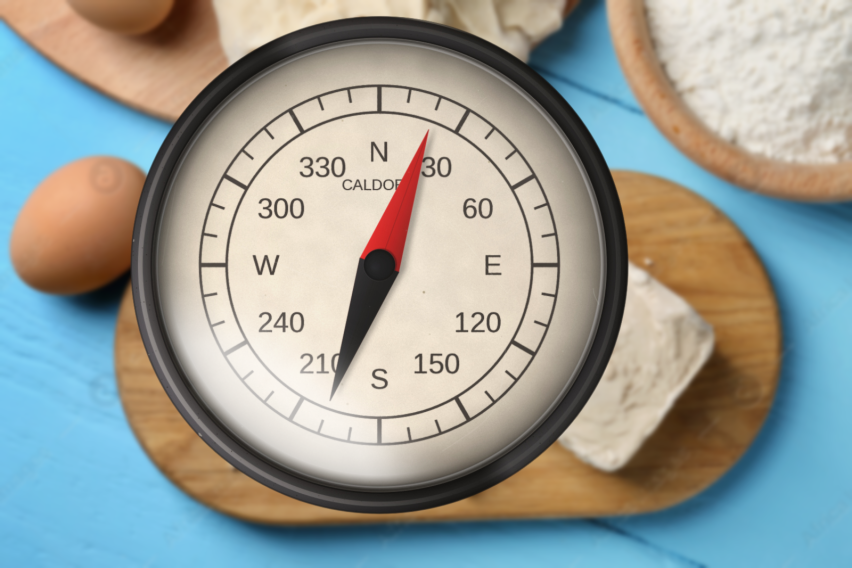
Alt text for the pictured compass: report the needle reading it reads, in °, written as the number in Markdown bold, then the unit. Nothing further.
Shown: **20** °
